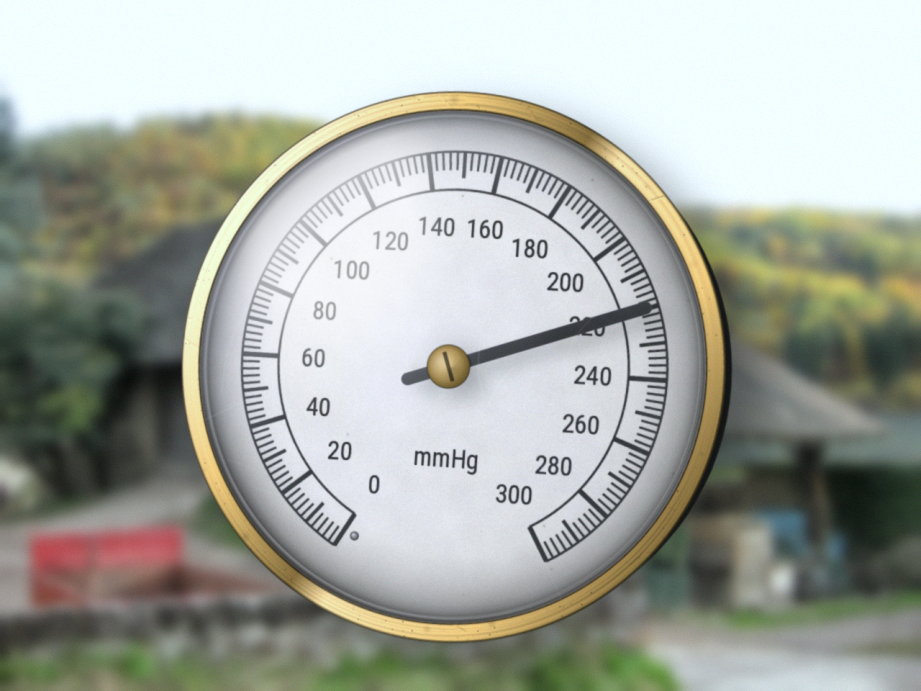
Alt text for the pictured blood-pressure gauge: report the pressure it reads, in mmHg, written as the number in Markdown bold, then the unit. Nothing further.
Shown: **220** mmHg
